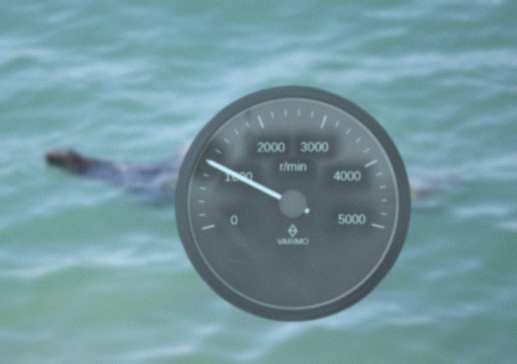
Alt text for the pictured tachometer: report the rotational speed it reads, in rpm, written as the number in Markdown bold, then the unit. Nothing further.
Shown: **1000** rpm
